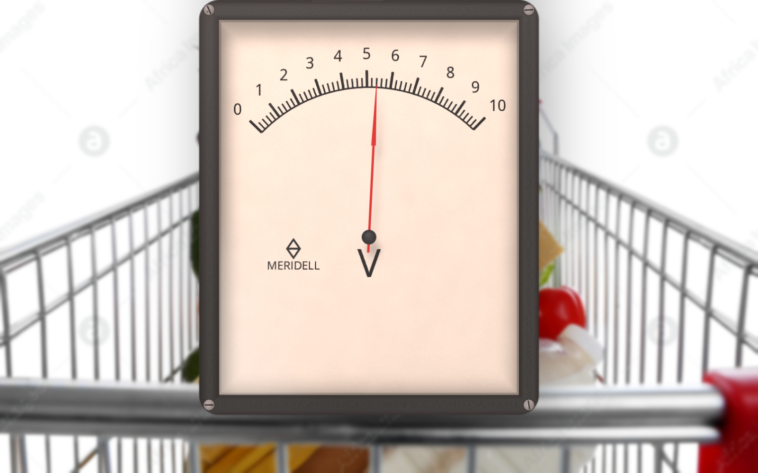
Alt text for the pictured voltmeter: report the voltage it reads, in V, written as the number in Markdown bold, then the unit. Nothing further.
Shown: **5.4** V
